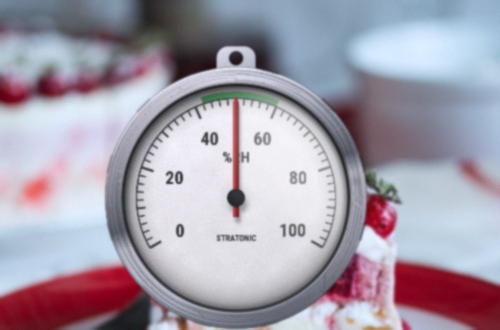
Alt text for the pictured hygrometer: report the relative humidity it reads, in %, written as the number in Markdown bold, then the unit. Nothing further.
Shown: **50** %
